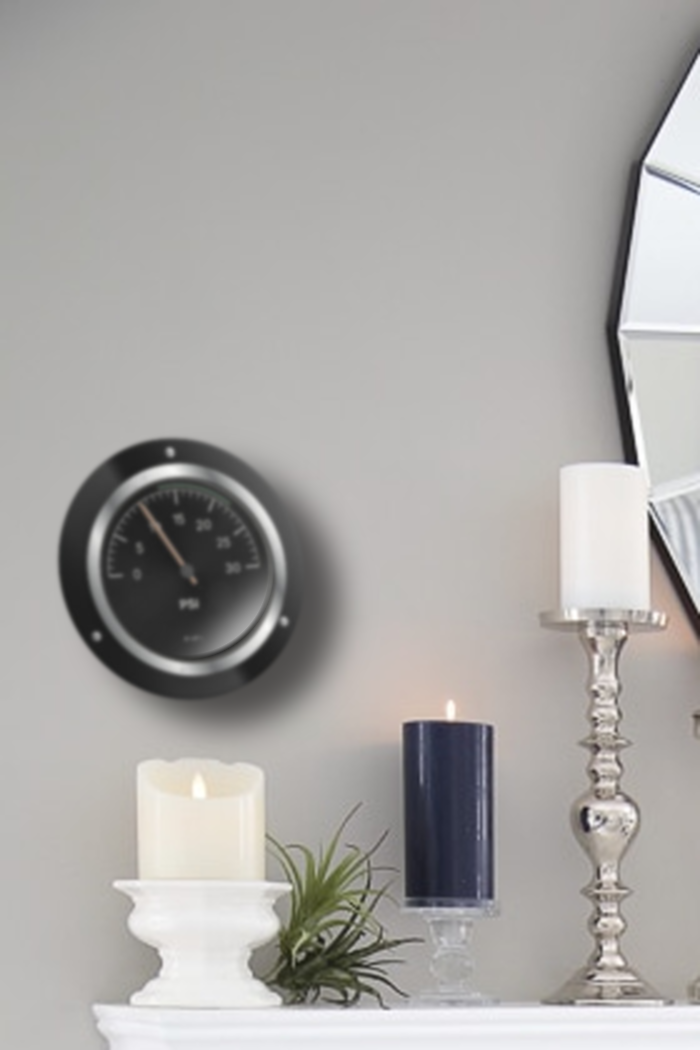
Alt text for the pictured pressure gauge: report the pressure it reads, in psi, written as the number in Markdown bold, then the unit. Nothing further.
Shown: **10** psi
